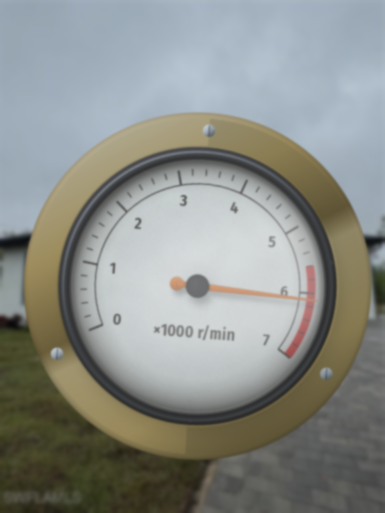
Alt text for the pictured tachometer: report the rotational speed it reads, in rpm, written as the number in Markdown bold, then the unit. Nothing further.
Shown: **6100** rpm
